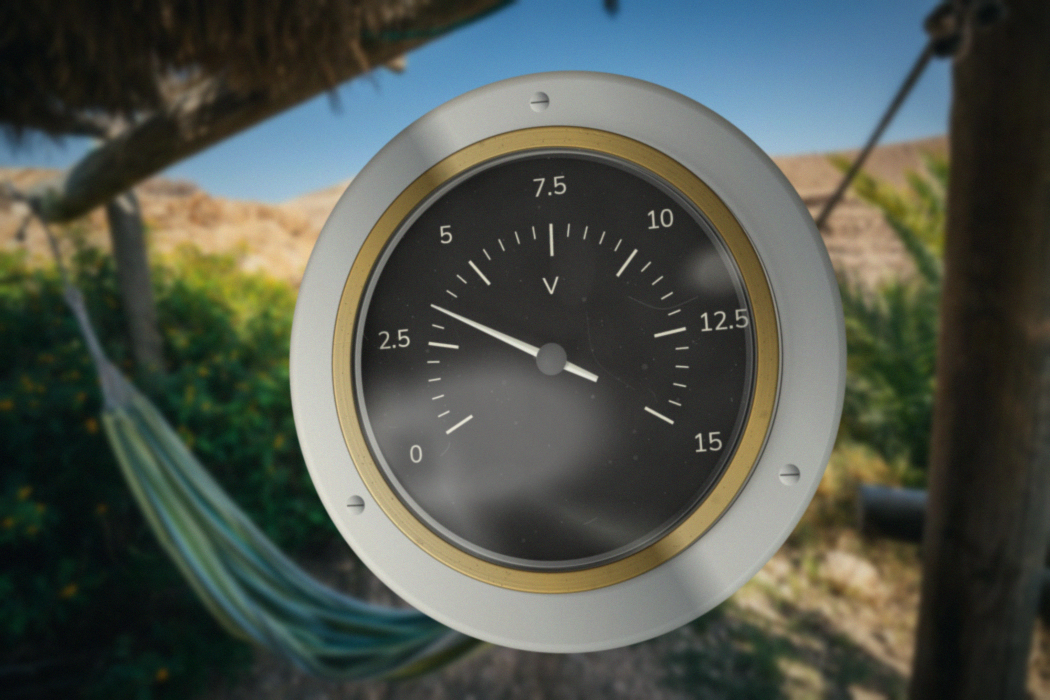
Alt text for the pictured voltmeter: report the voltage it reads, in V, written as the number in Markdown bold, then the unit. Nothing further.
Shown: **3.5** V
